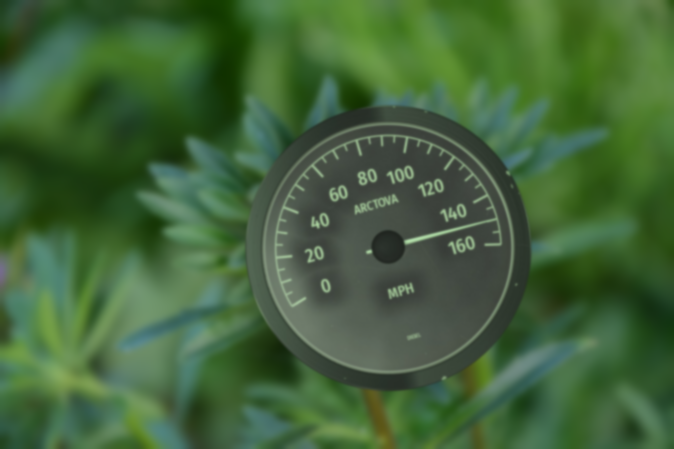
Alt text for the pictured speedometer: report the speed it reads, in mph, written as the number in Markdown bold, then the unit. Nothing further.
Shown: **150** mph
